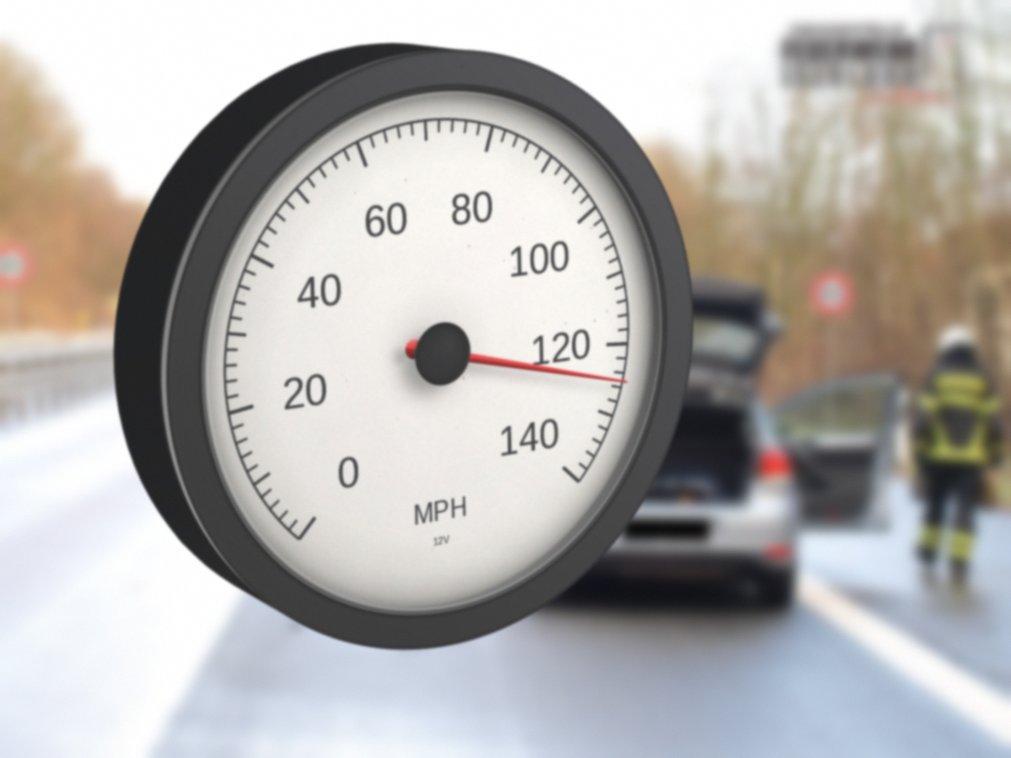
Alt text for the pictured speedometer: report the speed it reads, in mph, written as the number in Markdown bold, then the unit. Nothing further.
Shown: **125** mph
